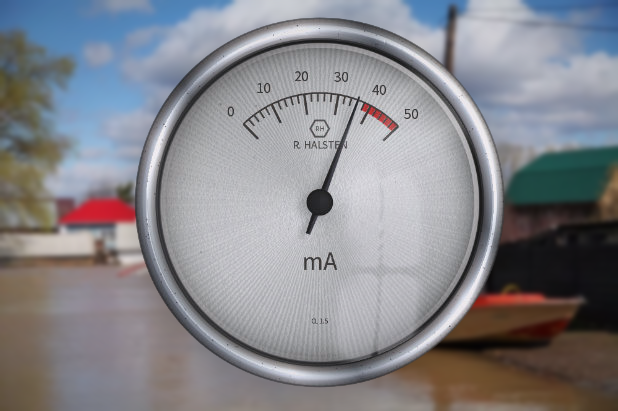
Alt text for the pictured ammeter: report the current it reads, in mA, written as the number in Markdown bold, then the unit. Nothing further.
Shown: **36** mA
